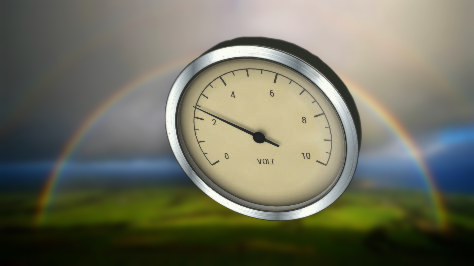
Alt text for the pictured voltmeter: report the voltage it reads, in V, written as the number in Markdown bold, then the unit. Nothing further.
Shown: **2.5** V
